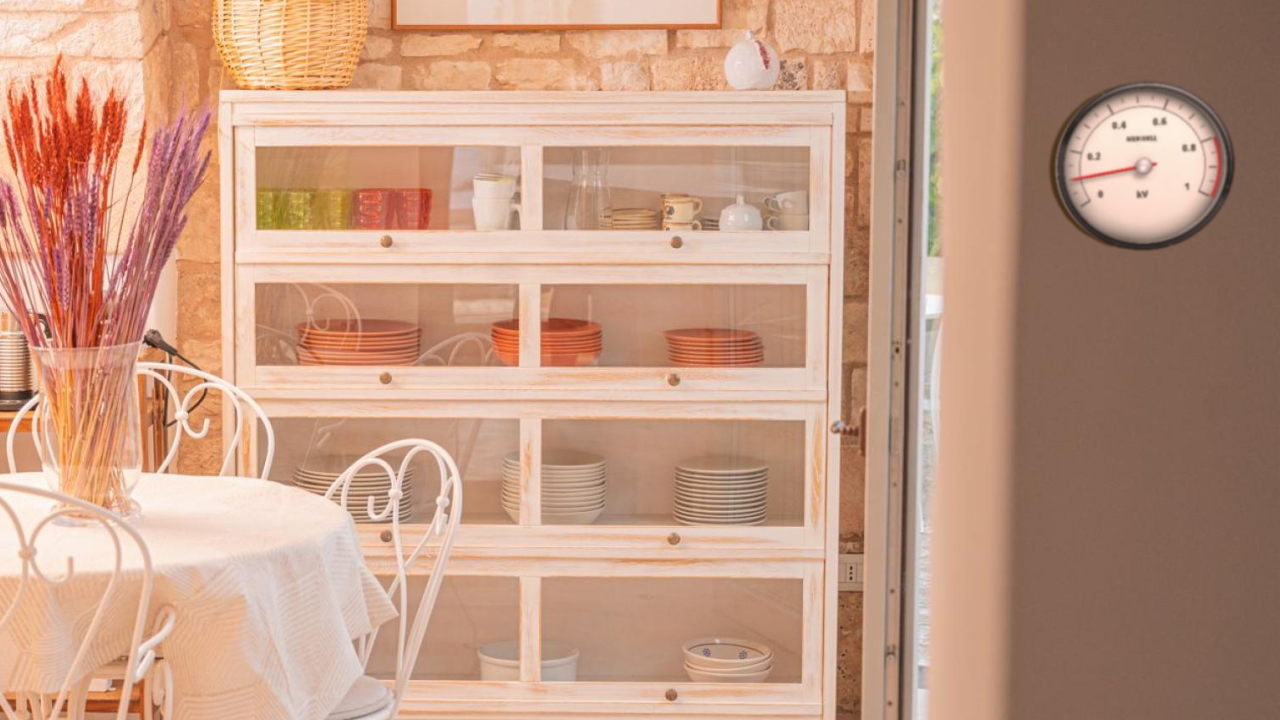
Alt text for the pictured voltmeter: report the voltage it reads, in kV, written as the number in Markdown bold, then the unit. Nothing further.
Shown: **0.1** kV
